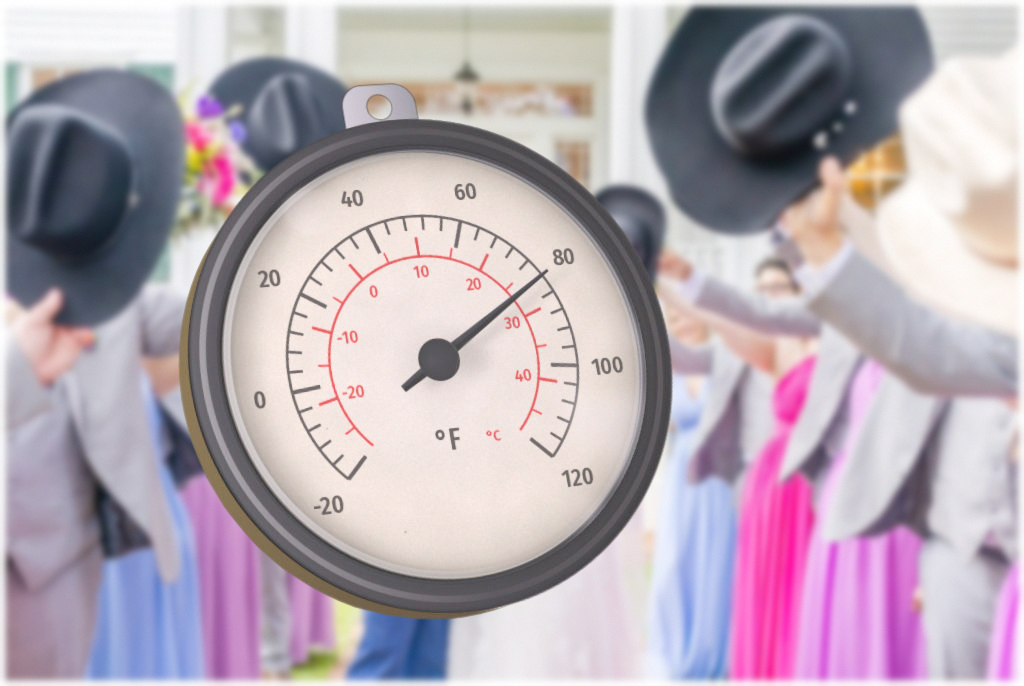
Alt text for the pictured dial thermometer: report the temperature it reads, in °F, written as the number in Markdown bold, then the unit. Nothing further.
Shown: **80** °F
